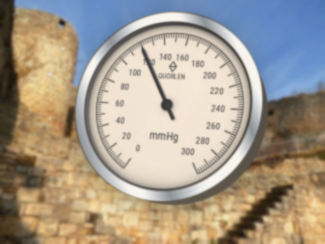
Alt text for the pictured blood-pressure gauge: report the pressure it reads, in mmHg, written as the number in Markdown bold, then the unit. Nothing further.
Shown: **120** mmHg
